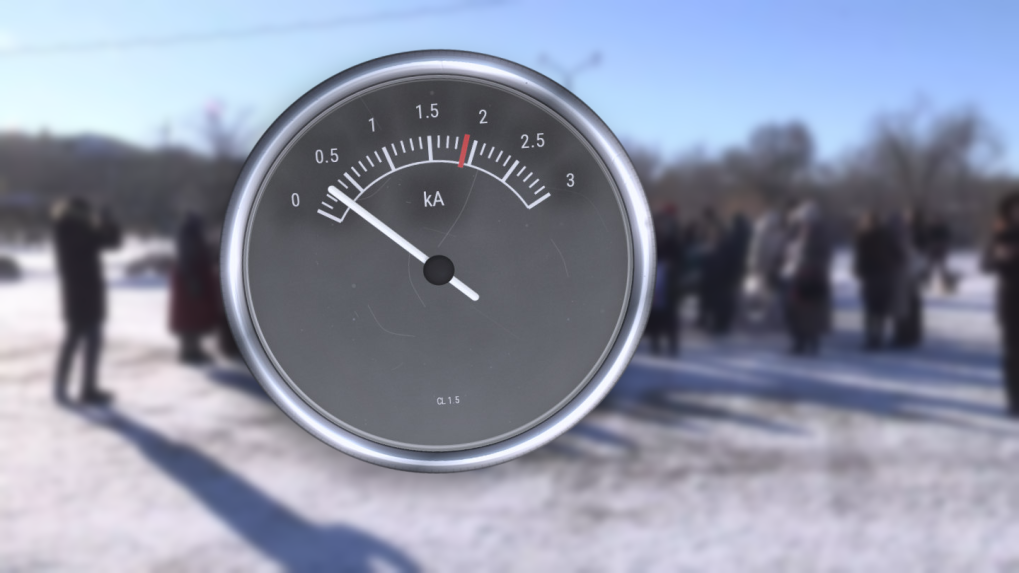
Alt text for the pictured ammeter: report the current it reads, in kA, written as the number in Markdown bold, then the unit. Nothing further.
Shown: **0.3** kA
